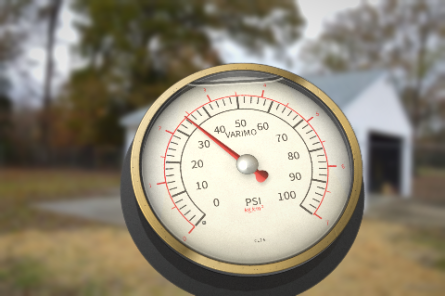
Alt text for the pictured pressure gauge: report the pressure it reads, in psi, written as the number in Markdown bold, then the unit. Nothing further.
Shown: **34** psi
